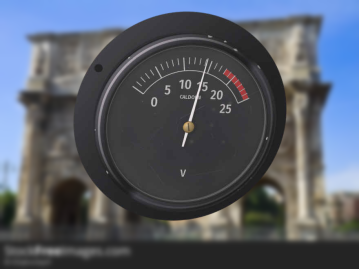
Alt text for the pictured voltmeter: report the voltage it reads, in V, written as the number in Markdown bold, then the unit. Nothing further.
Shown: **14** V
